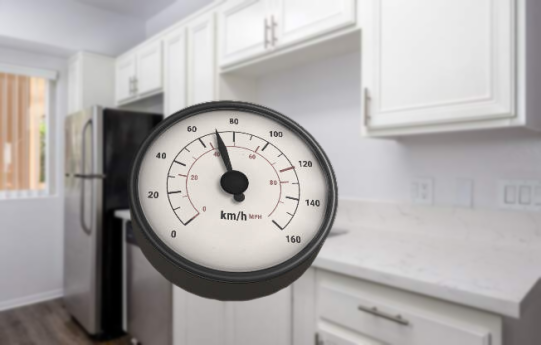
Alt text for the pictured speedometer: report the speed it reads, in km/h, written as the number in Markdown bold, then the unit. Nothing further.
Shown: **70** km/h
